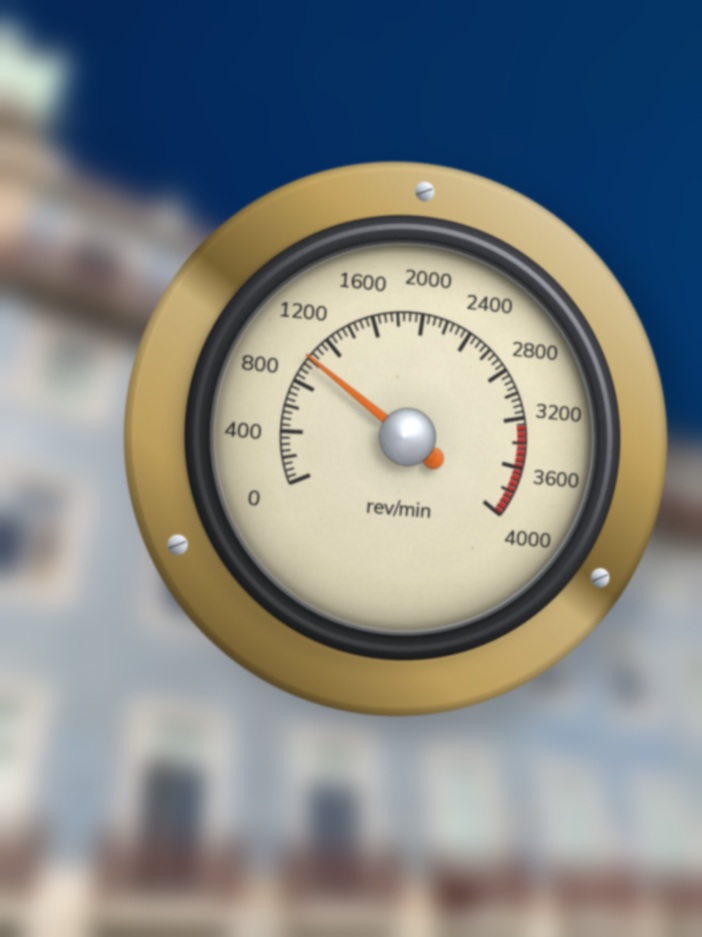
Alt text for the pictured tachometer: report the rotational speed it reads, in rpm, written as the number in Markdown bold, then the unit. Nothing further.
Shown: **1000** rpm
